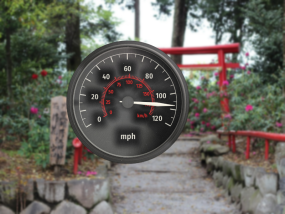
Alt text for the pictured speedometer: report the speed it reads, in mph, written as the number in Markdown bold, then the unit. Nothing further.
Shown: **107.5** mph
